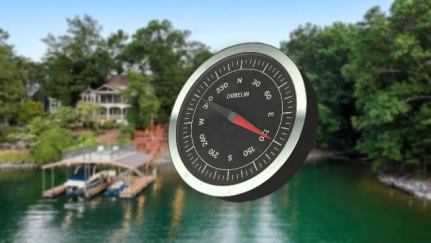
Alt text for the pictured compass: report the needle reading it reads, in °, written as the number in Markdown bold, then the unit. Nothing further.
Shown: **120** °
